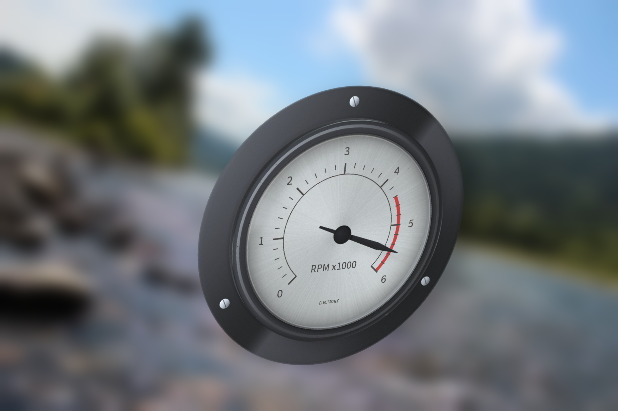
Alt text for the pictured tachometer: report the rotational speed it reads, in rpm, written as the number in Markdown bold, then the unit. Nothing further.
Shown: **5500** rpm
